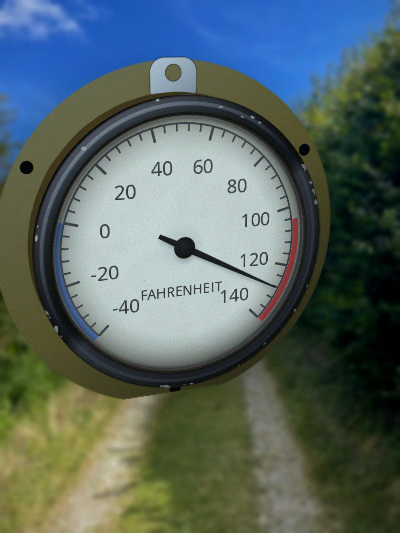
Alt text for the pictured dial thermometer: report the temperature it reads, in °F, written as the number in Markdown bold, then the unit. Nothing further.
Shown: **128** °F
